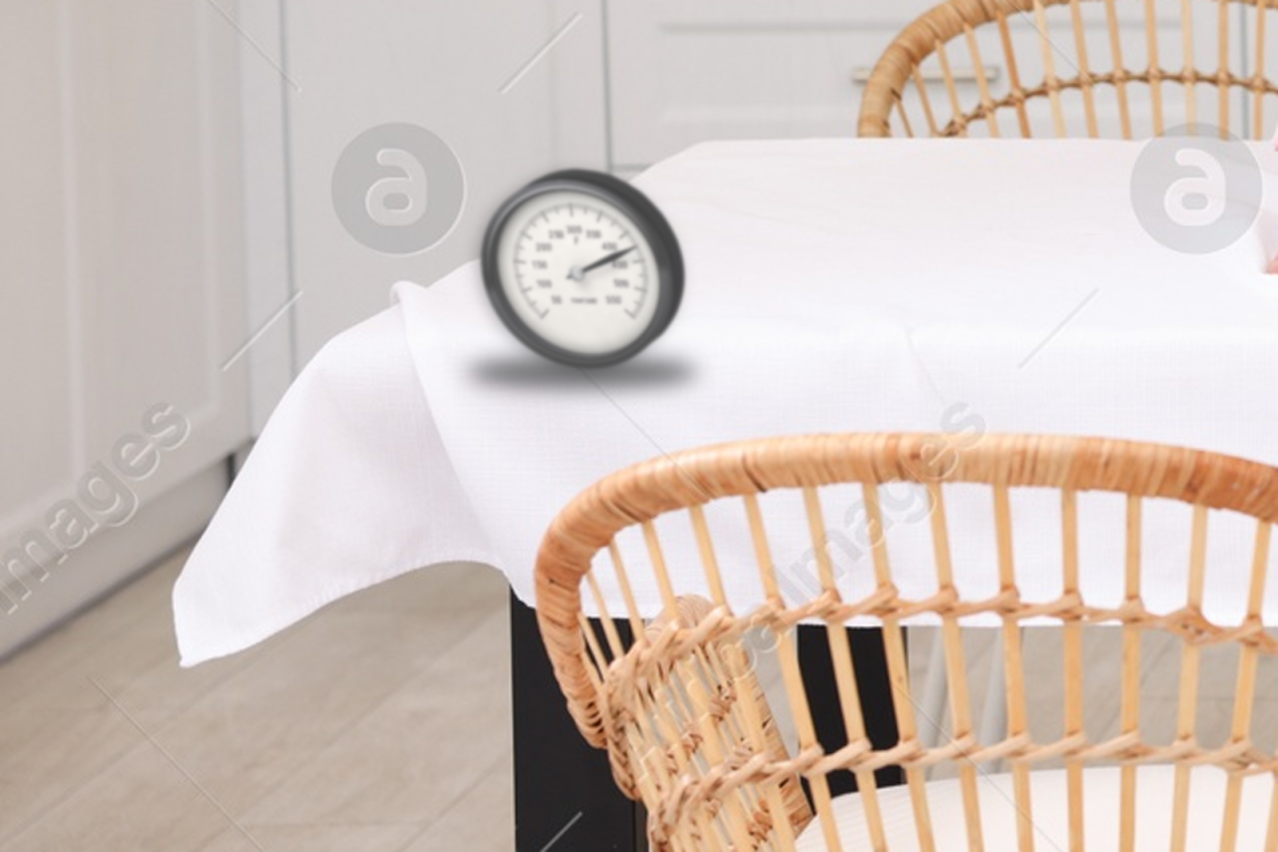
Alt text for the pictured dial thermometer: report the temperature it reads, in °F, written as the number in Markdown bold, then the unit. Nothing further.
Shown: **425** °F
